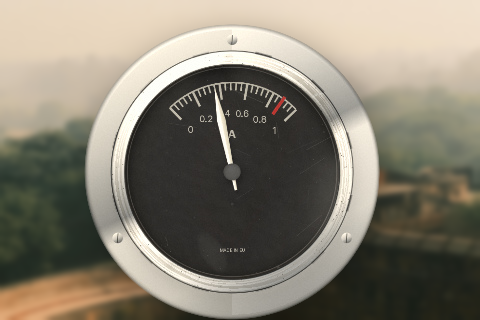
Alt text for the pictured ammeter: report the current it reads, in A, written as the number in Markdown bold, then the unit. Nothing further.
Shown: **0.36** A
